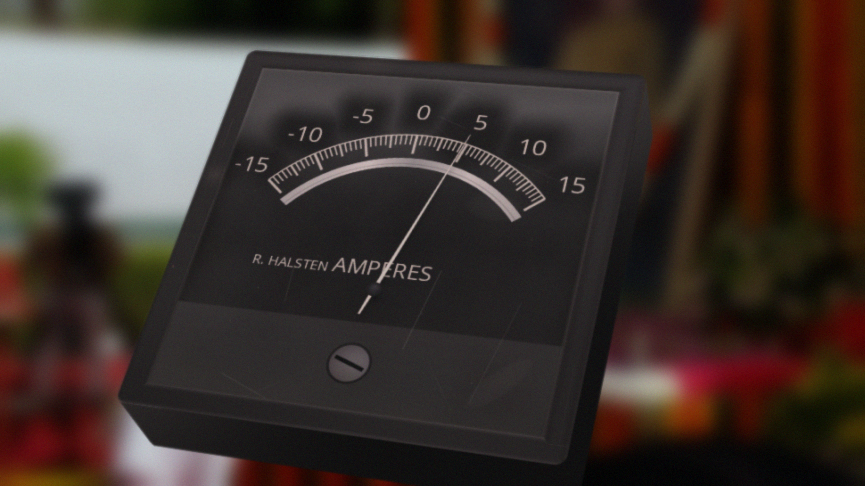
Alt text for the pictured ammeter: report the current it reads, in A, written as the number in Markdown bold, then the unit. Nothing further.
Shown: **5** A
